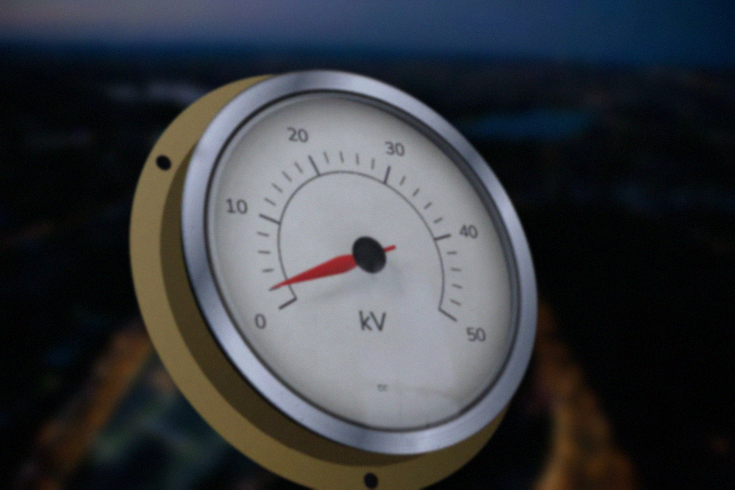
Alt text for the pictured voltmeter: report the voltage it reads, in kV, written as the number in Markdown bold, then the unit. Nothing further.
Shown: **2** kV
